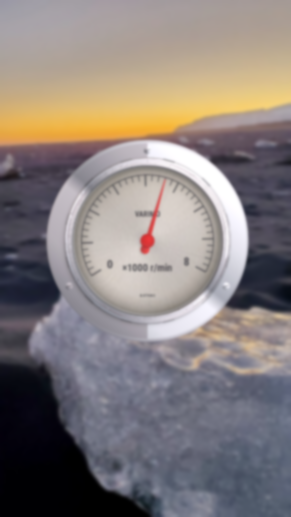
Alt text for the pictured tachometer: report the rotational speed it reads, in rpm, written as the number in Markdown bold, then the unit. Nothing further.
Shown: **4600** rpm
